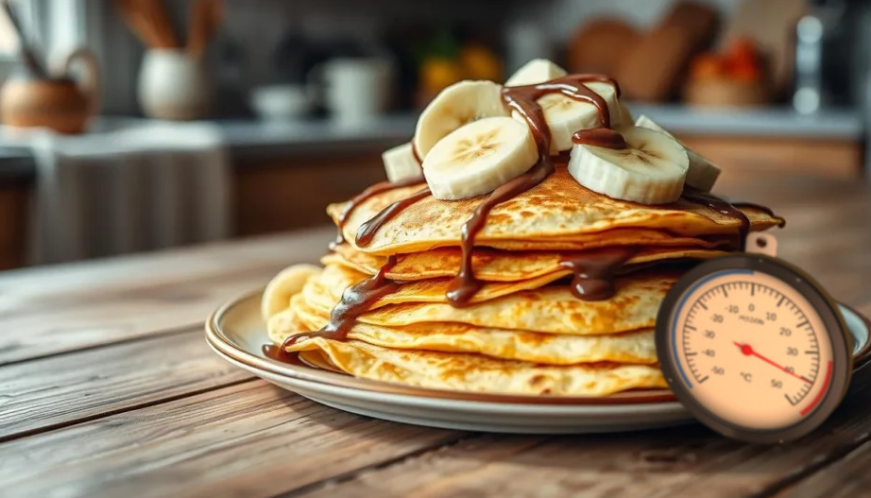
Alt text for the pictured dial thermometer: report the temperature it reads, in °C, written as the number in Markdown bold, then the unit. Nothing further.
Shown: **40** °C
